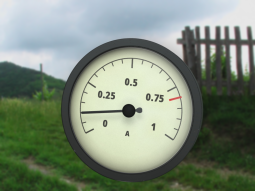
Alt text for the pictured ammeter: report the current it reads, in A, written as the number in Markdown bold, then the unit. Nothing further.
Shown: **0.1** A
